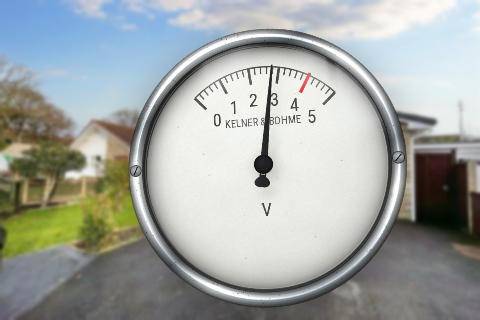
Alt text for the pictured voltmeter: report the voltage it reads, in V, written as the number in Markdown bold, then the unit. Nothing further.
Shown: **2.8** V
